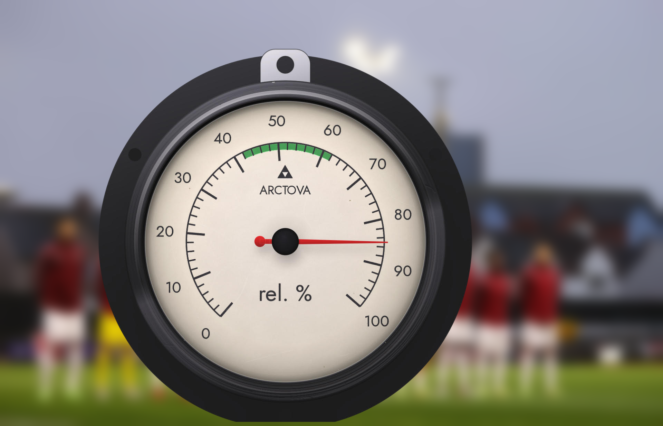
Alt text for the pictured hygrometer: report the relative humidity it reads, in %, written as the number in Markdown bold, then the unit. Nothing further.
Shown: **85** %
